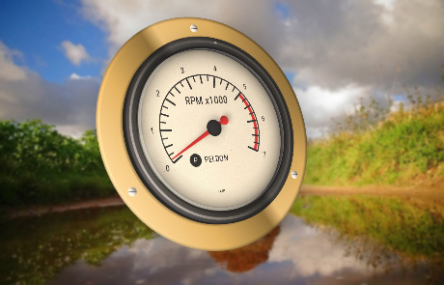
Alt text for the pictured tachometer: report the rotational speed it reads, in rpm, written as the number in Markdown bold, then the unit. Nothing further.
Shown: **125** rpm
